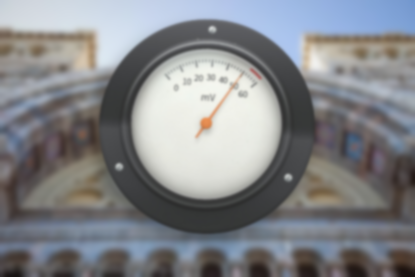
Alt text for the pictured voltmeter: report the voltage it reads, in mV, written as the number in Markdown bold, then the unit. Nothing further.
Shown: **50** mV
